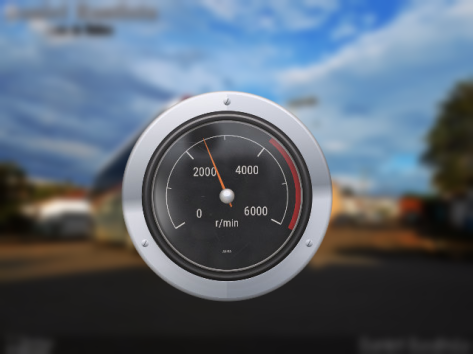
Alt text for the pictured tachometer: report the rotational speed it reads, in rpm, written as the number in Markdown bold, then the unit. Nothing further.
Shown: **2500** rpm
